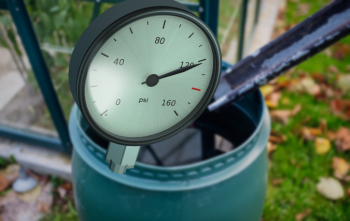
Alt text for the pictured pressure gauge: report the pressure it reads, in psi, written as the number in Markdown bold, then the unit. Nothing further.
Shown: **120** psi
